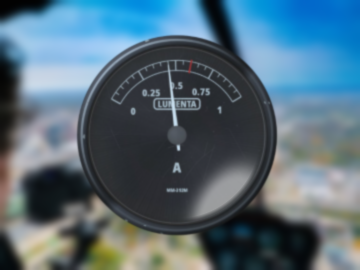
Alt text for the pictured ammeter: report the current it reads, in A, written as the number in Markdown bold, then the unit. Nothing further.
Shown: **0.45** A
